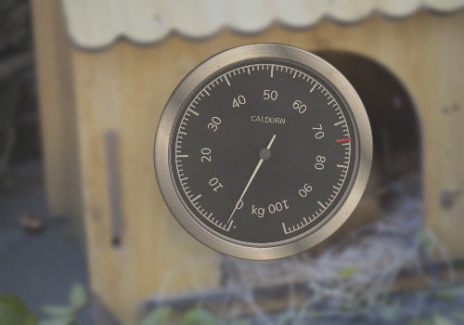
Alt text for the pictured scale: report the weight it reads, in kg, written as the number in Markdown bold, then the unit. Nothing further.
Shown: **1** kg
